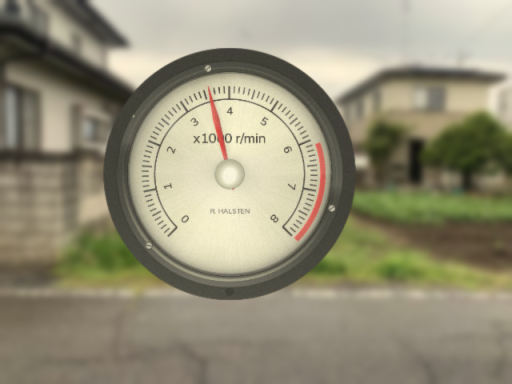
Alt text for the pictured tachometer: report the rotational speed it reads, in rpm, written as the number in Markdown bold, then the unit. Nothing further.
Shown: **3600** rpm
